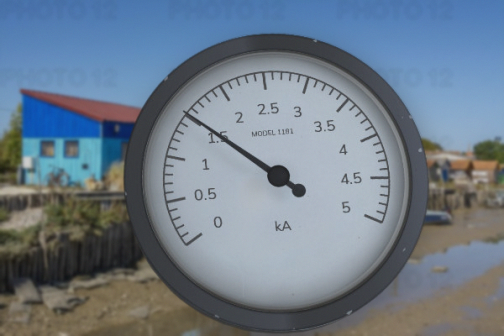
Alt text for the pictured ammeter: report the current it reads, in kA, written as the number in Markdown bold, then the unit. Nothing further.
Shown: **1.5** kA
